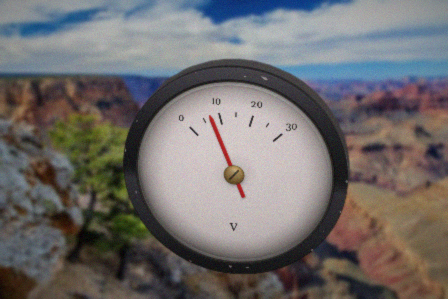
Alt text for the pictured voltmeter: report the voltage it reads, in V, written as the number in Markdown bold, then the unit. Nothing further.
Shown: **7.5** V
